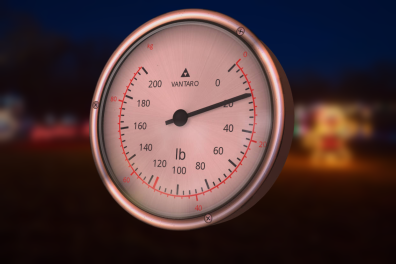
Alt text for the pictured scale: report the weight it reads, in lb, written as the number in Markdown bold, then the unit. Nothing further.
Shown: **20** lb
